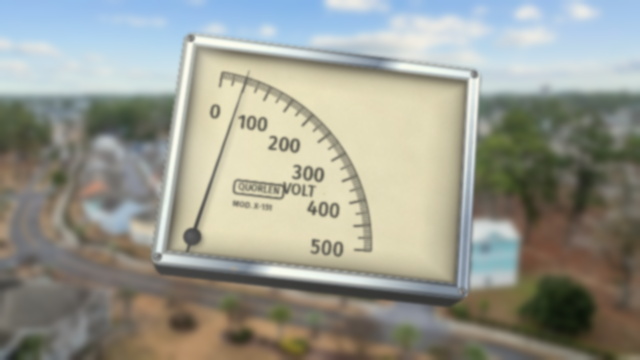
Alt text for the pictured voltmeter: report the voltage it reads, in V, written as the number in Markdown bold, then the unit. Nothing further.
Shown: **50** V
